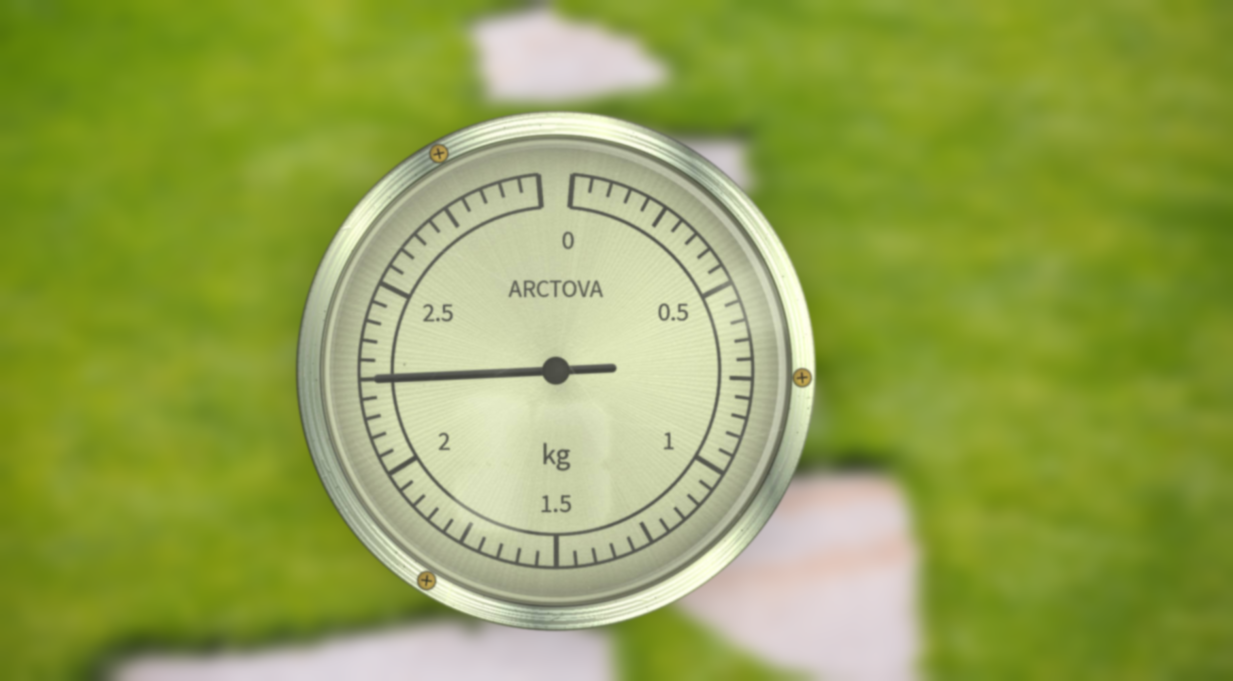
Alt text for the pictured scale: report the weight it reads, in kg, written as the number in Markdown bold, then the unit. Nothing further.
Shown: **2.25** kg
